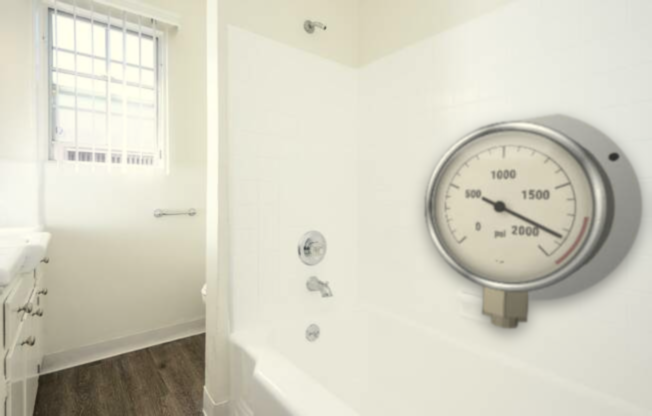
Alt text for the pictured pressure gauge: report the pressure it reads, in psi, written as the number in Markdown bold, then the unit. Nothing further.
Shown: **1850** psi
